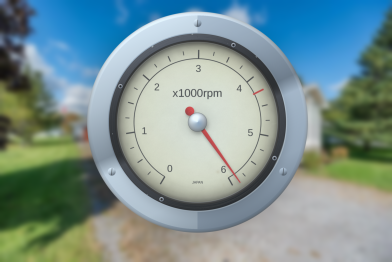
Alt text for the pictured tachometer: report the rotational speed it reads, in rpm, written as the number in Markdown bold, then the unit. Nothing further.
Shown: **5875** rpm
